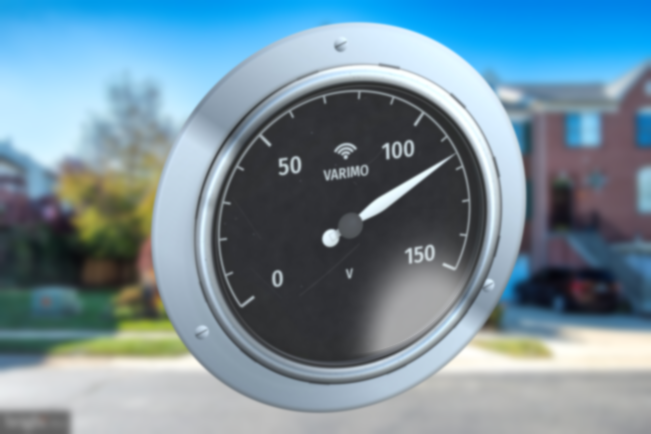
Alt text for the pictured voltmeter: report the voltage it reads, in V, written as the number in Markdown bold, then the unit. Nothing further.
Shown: **115** V
